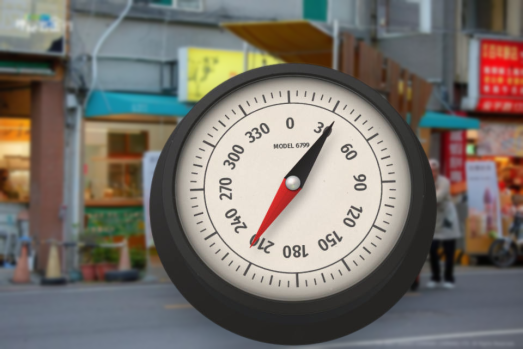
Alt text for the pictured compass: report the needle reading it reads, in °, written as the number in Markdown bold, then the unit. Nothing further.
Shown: **215** °
